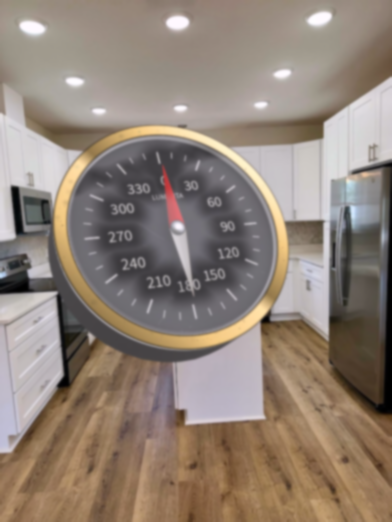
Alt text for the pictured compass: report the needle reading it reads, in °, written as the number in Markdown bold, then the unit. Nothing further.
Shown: **0** °
